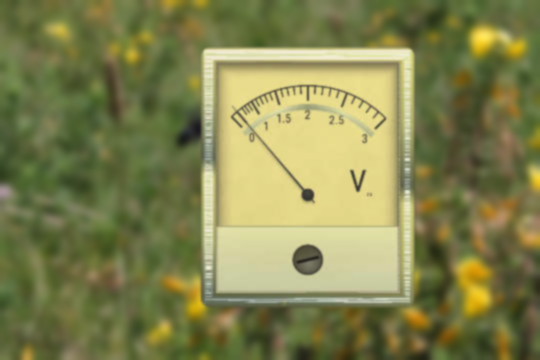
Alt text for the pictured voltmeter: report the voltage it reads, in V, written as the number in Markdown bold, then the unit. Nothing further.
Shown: **0.5** V
